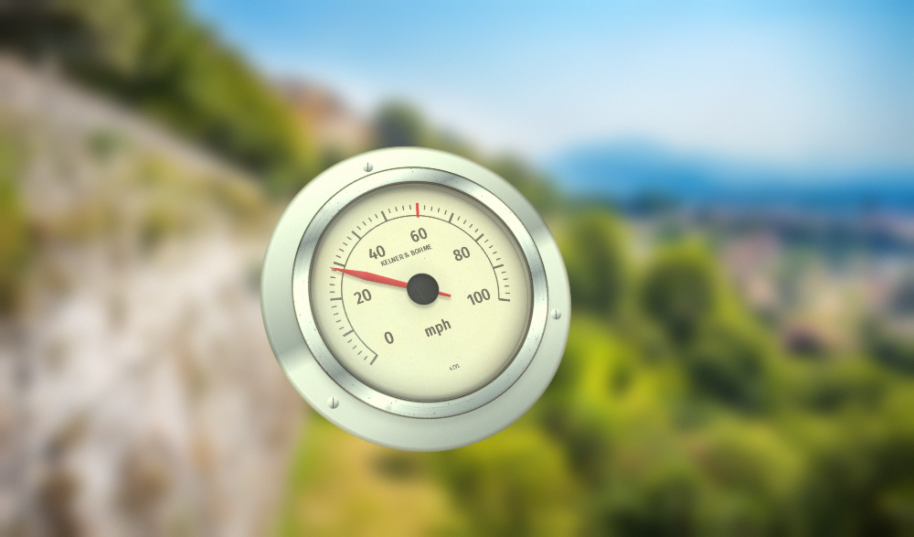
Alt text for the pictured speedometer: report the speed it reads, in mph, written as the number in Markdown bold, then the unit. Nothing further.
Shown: **28** mph
